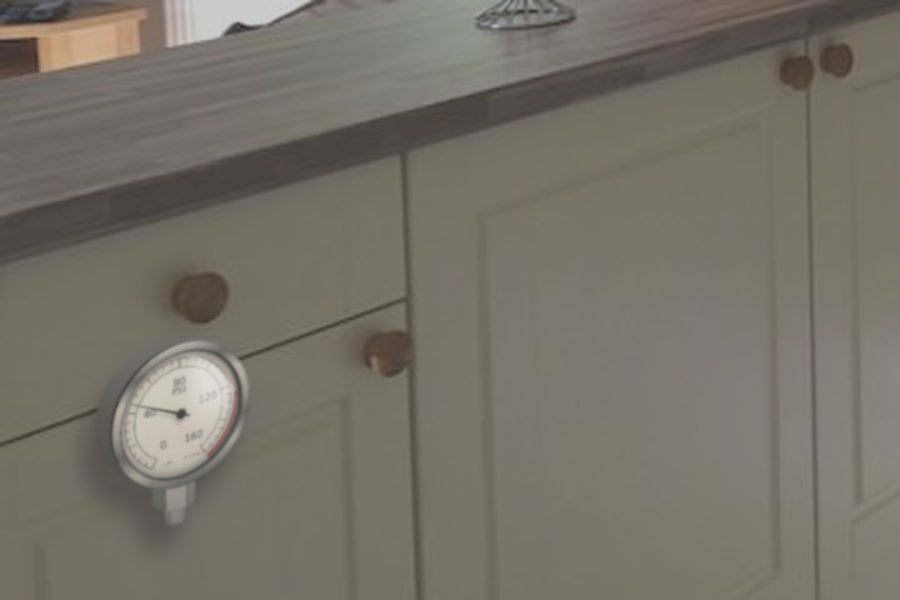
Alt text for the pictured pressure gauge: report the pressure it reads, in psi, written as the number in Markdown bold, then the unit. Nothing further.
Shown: **45** psi
